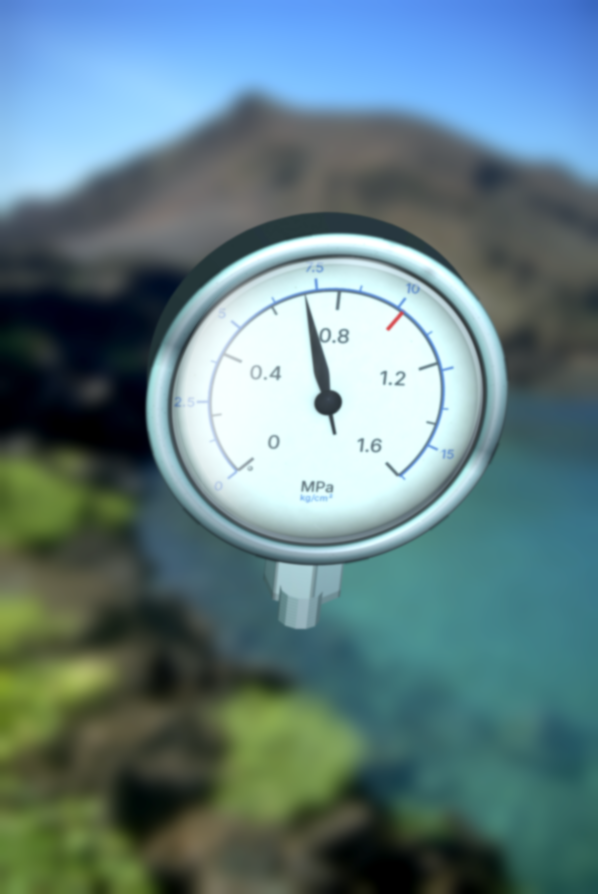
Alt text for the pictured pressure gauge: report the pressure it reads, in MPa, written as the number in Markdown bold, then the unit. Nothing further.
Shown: **0.7** MPa
